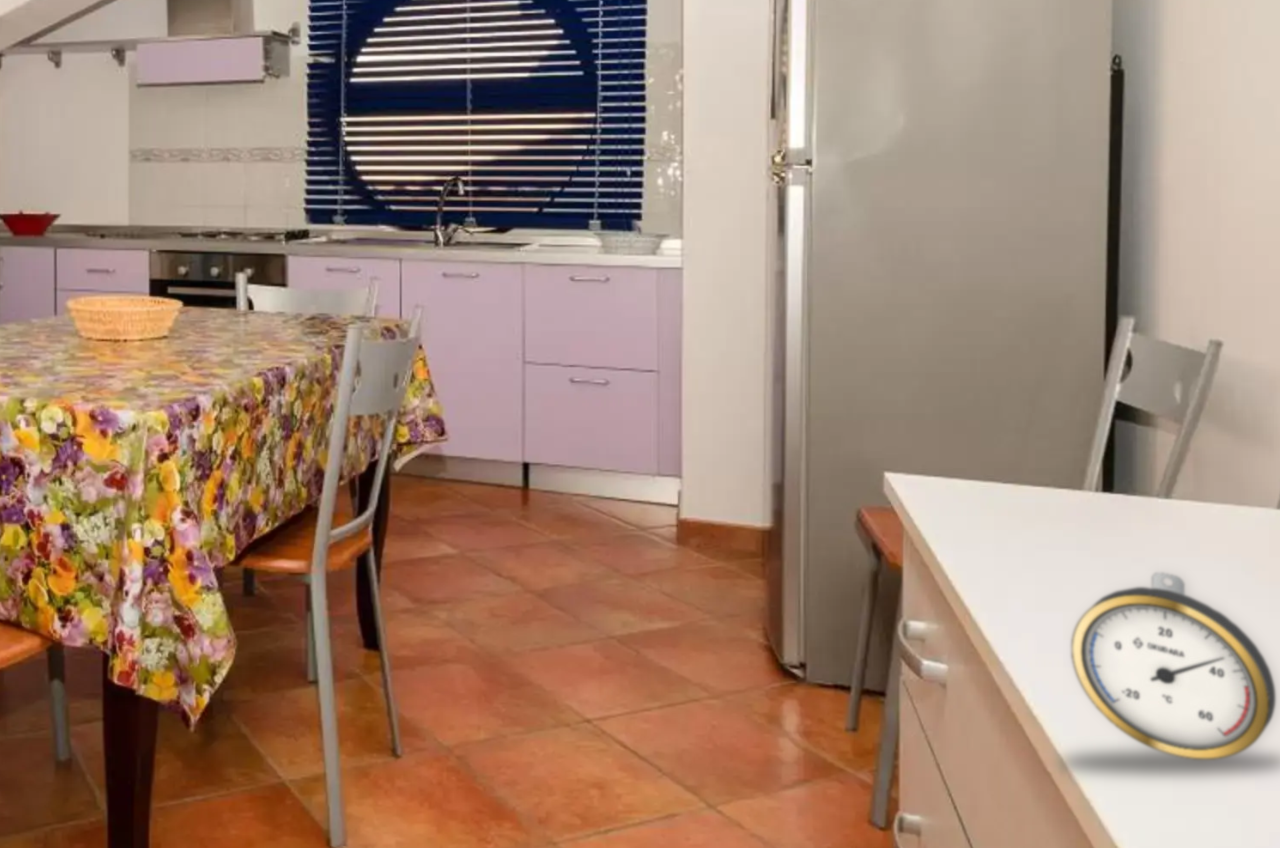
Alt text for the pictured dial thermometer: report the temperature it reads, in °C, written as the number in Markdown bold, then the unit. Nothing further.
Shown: **36** °C
